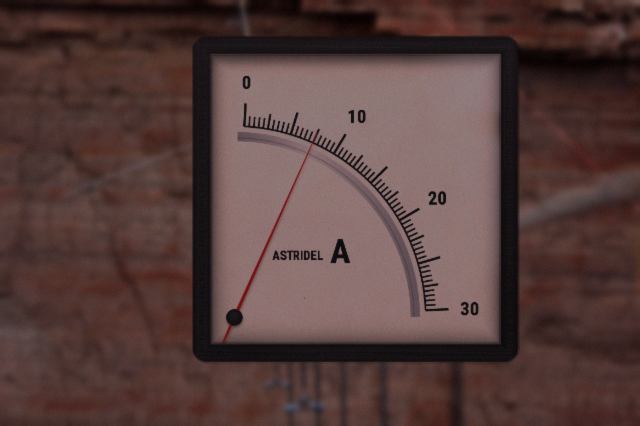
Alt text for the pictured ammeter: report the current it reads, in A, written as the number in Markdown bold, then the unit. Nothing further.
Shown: **7.5** A
